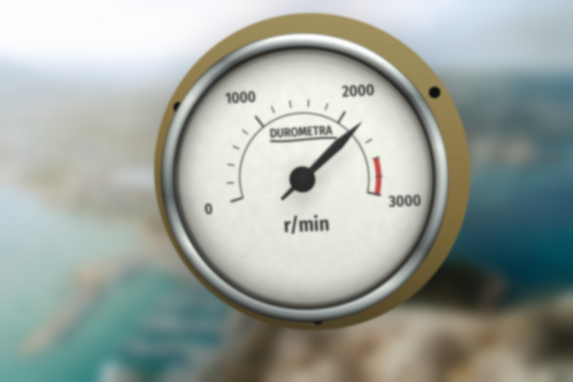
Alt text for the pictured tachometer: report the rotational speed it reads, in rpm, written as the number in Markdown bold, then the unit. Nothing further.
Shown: **2200** rpm
